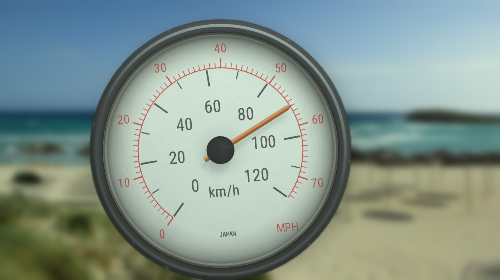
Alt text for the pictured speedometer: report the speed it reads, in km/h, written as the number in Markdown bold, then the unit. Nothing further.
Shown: **90** km/h
